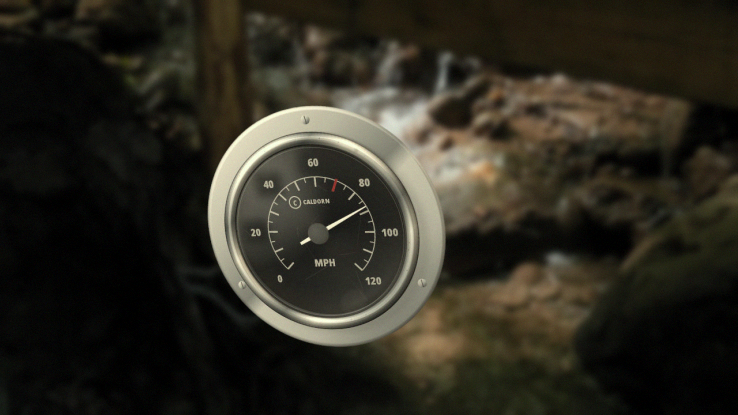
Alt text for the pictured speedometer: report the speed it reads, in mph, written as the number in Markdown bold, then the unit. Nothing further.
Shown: **87.5** mph
